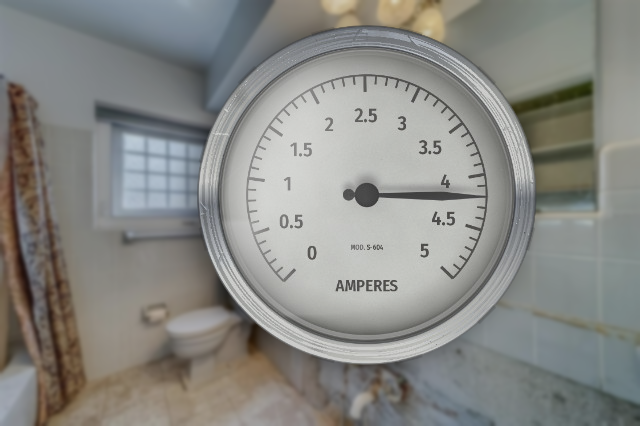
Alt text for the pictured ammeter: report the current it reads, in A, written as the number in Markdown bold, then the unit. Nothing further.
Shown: **4.2** A
